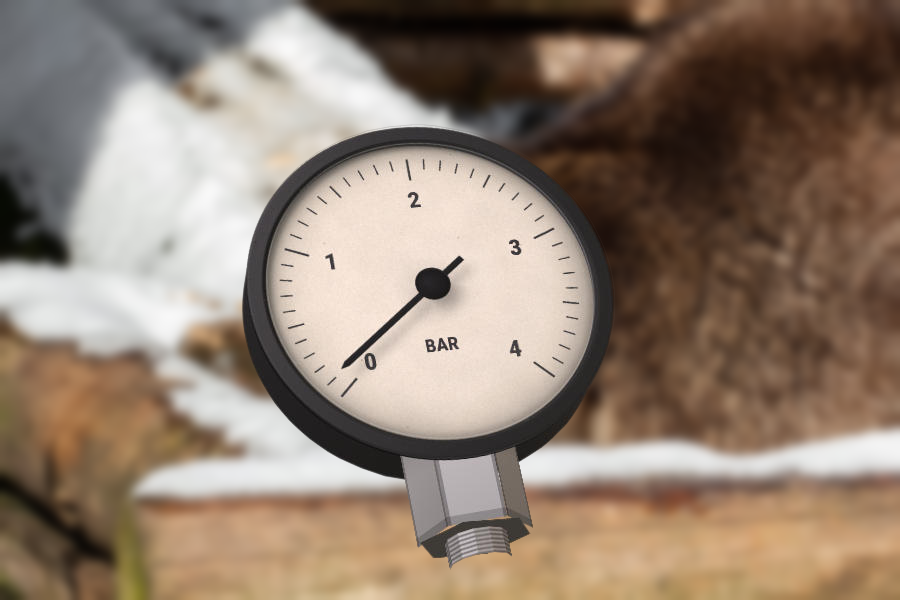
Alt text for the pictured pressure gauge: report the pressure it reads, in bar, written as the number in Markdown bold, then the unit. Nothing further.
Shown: **0.1** bar
